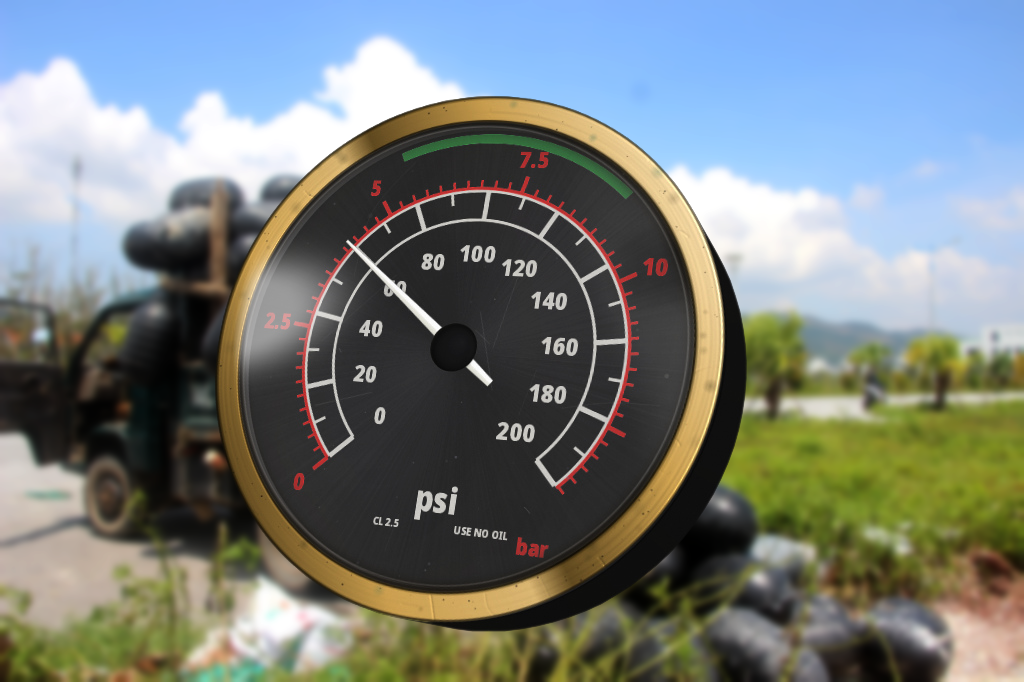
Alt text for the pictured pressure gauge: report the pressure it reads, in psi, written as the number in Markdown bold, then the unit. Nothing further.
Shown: **60** psi
